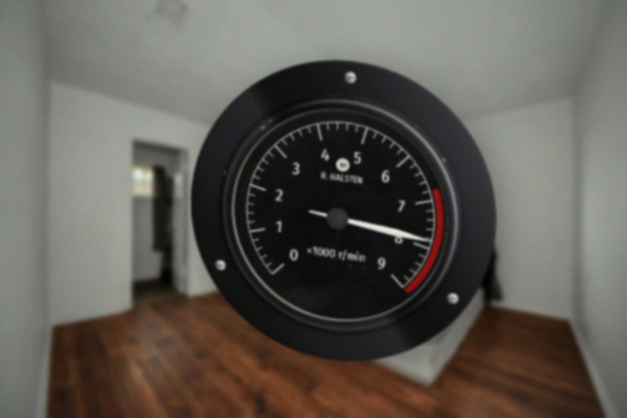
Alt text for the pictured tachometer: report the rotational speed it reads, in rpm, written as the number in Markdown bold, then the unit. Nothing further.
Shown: **7800** rpm
